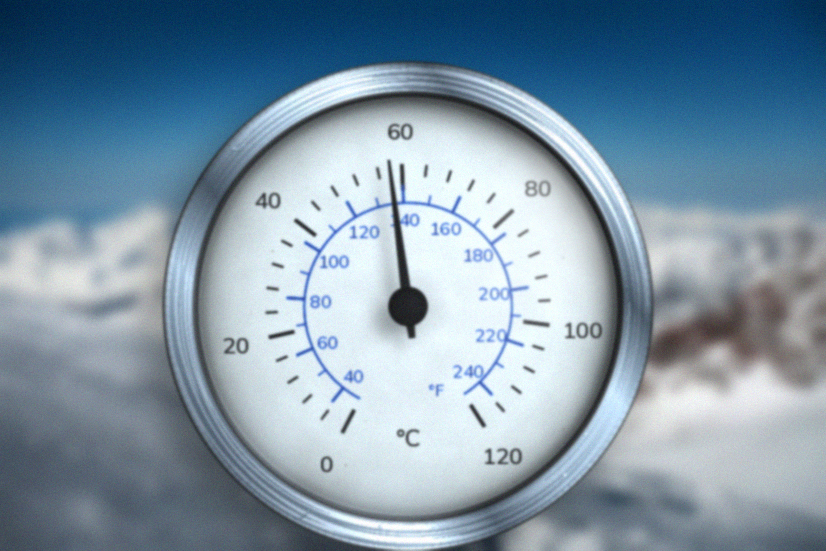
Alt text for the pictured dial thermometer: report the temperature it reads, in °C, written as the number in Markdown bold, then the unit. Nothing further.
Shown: **58** °C
